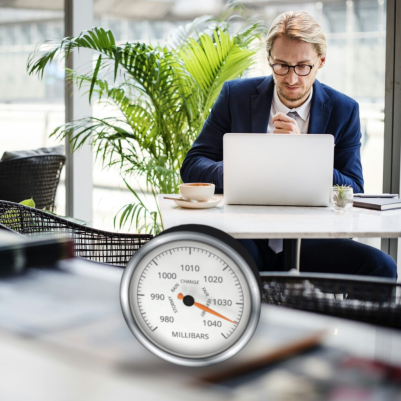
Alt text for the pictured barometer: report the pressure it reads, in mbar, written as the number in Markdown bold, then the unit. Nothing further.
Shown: **1035** mbar
